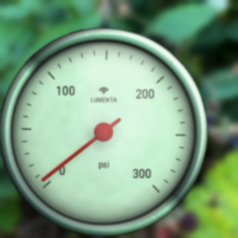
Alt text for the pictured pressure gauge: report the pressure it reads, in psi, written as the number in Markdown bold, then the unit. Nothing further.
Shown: **5** psi
